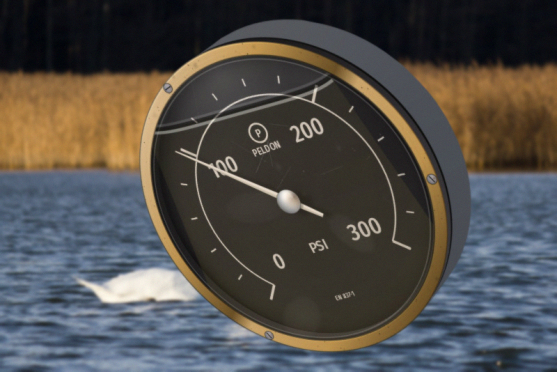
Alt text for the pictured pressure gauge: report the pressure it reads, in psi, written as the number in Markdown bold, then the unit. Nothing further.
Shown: **100** psi
